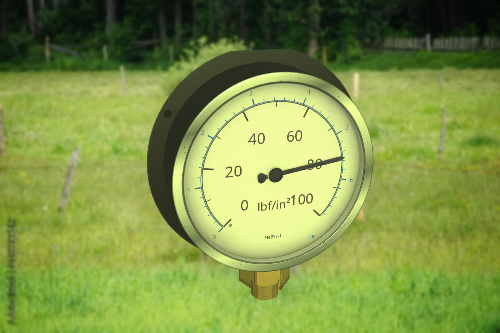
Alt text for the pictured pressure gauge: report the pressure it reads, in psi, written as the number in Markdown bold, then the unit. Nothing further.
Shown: **80** psi
